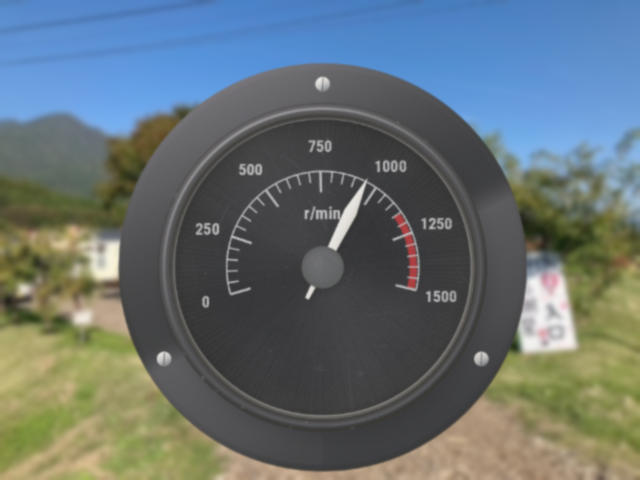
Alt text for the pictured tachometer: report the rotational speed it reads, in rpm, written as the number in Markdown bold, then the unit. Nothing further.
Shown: **950** rpm
